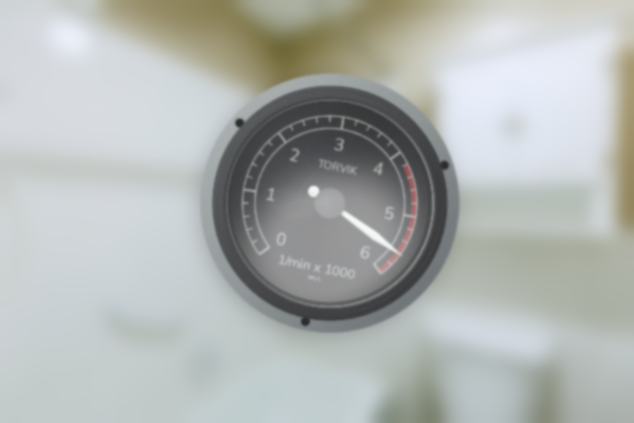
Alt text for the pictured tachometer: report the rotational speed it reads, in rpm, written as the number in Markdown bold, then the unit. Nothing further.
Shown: **5600** rpm
